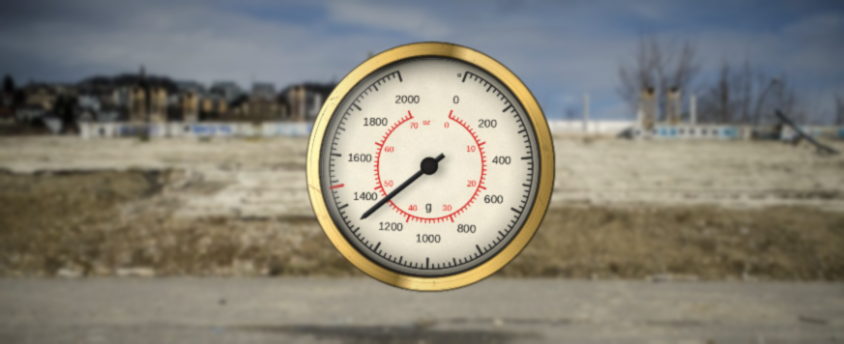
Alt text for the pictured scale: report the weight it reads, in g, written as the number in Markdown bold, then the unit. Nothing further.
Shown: **1320** g
